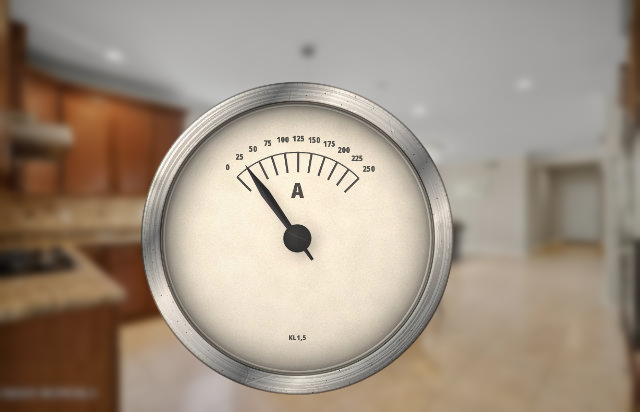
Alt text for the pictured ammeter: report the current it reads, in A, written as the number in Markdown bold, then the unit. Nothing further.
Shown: **25** A
